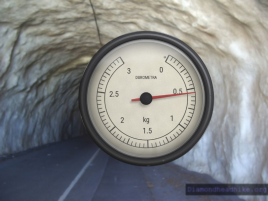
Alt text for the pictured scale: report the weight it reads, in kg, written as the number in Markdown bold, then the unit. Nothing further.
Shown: **0.55** kg
